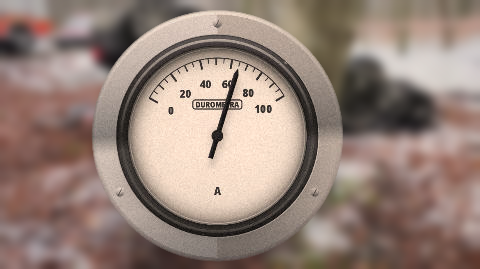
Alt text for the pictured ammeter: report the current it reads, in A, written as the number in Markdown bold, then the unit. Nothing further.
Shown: **65** A
